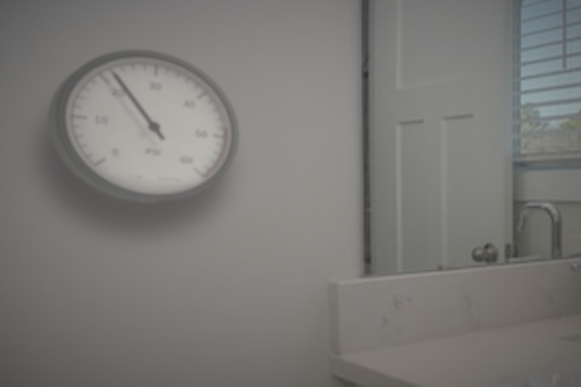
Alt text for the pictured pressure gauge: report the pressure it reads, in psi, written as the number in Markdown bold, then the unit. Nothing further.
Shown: **22** psi
